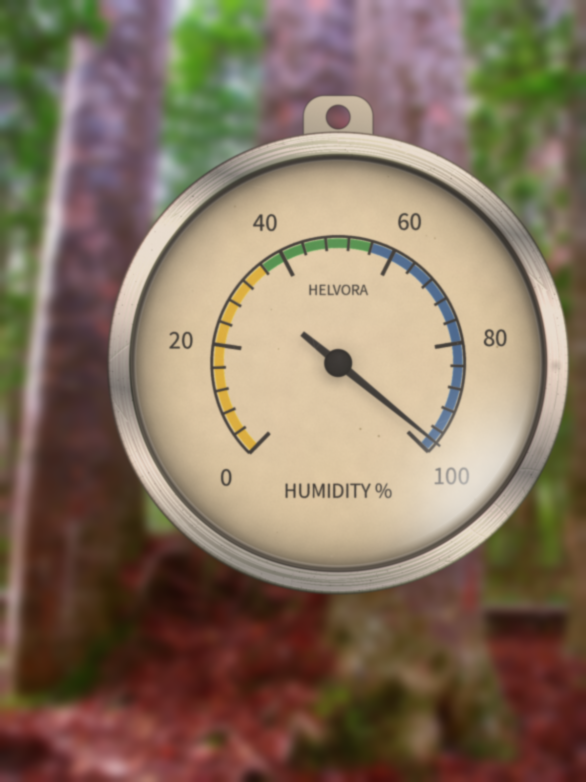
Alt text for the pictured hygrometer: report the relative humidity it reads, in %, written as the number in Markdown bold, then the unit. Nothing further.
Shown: **98** %
